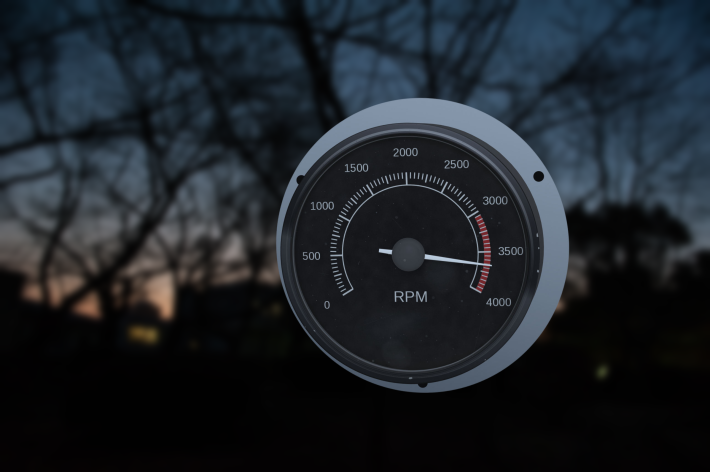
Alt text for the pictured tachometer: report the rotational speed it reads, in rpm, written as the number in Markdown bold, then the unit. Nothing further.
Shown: **3650** rpm
